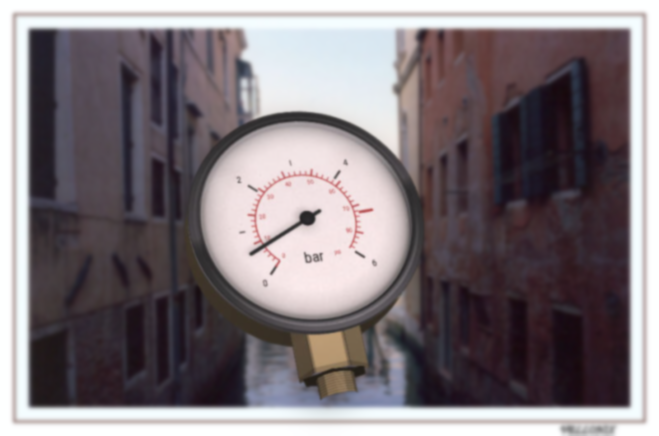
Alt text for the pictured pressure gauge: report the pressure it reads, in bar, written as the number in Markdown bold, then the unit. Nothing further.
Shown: **0.5** bar
